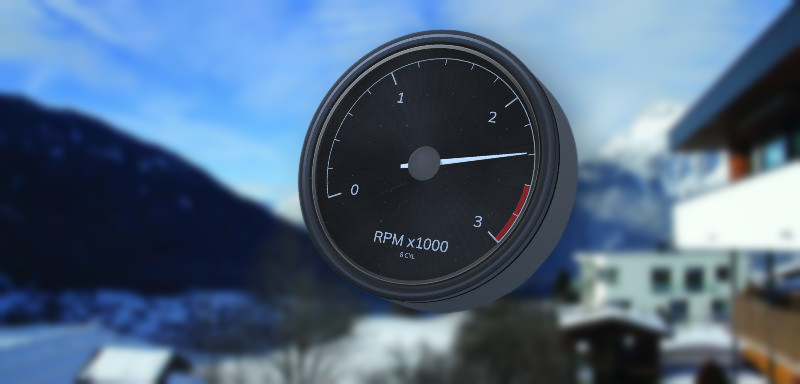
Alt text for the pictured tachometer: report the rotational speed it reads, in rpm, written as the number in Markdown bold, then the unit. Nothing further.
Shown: **2400** rpm
